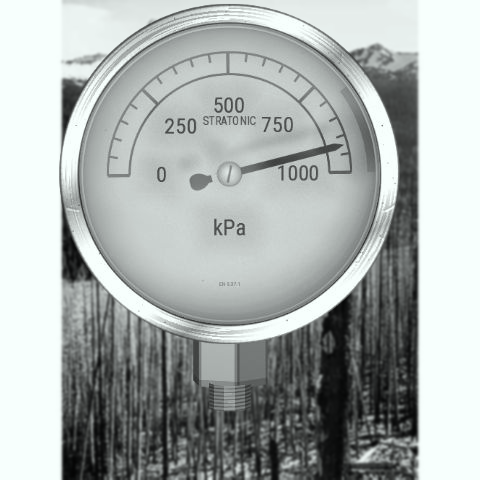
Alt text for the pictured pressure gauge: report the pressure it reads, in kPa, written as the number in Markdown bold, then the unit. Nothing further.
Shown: **925** kPa
